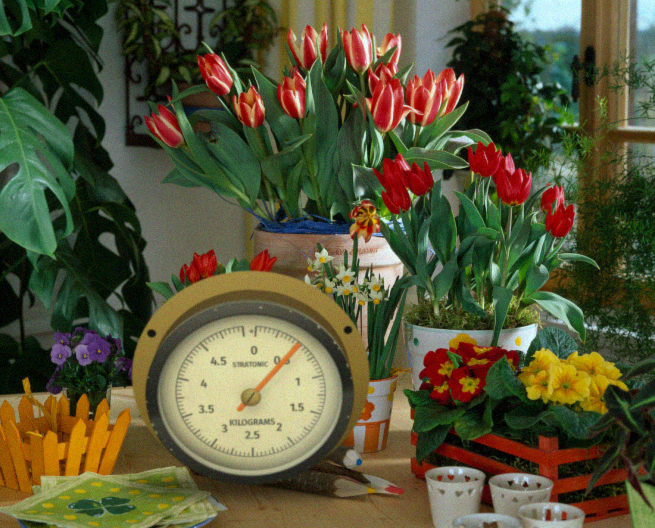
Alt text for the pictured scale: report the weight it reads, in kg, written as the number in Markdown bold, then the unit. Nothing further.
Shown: **0.5** kg
